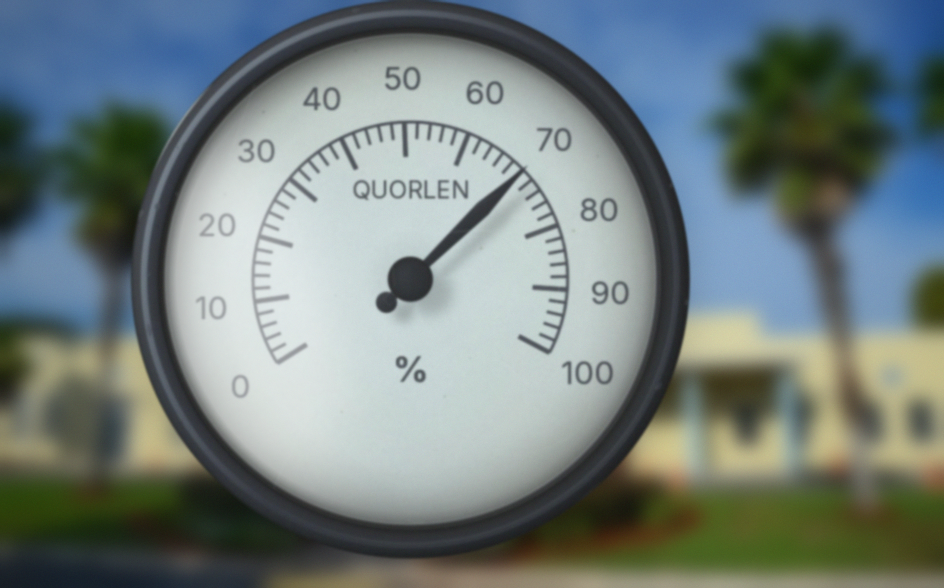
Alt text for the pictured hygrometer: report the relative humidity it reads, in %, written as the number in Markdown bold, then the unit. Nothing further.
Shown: **70** %
